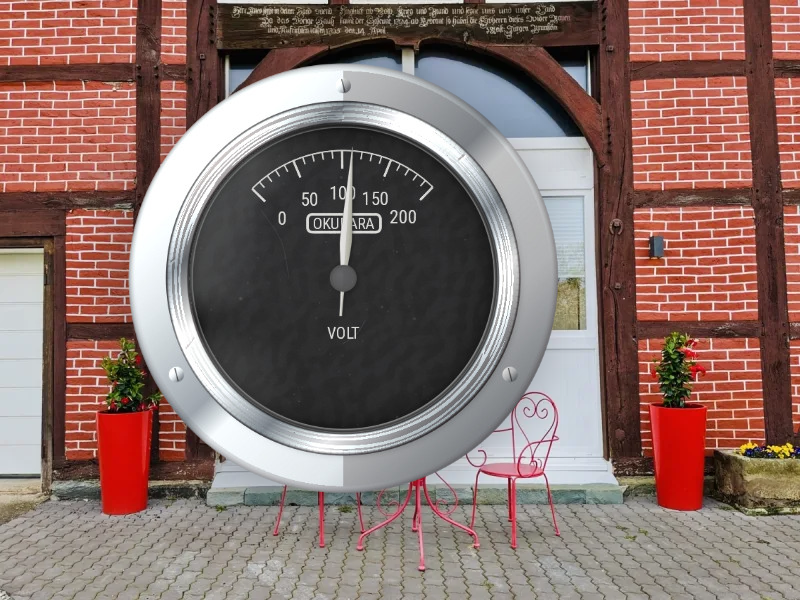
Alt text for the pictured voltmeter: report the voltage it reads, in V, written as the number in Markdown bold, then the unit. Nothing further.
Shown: **110** V
